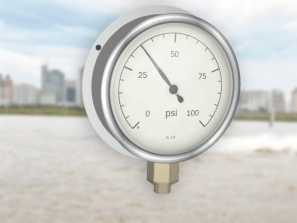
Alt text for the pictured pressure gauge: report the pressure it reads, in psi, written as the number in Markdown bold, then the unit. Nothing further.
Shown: **35** psi
